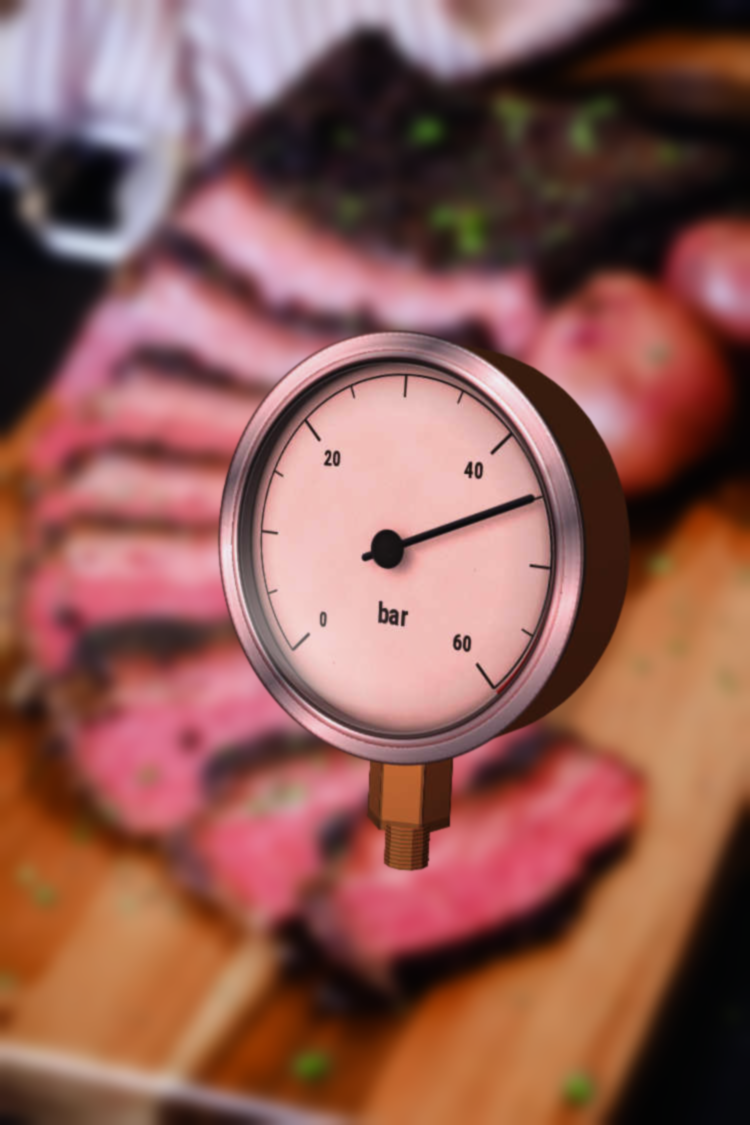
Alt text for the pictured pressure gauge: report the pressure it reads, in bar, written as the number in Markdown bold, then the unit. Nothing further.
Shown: **45** bar
